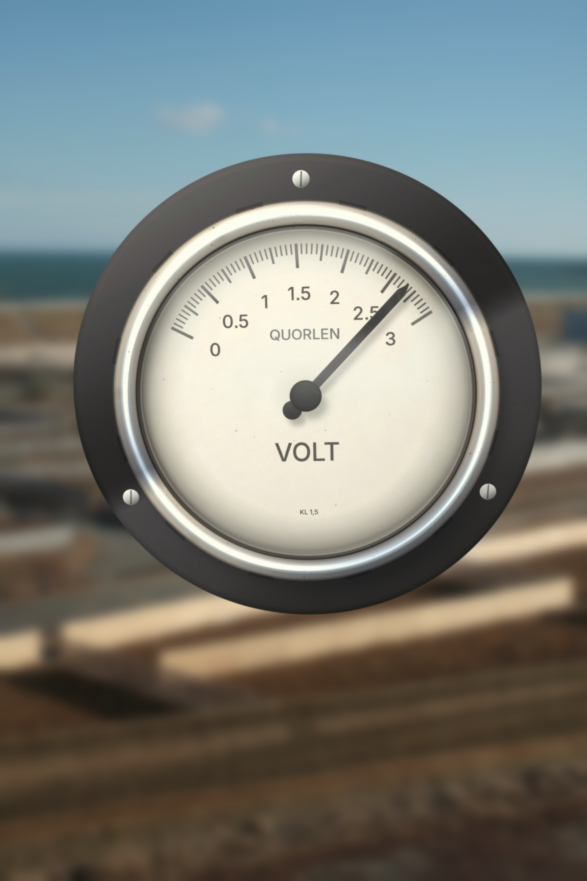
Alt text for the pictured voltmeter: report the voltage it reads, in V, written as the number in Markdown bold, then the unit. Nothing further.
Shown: **2.65** V
